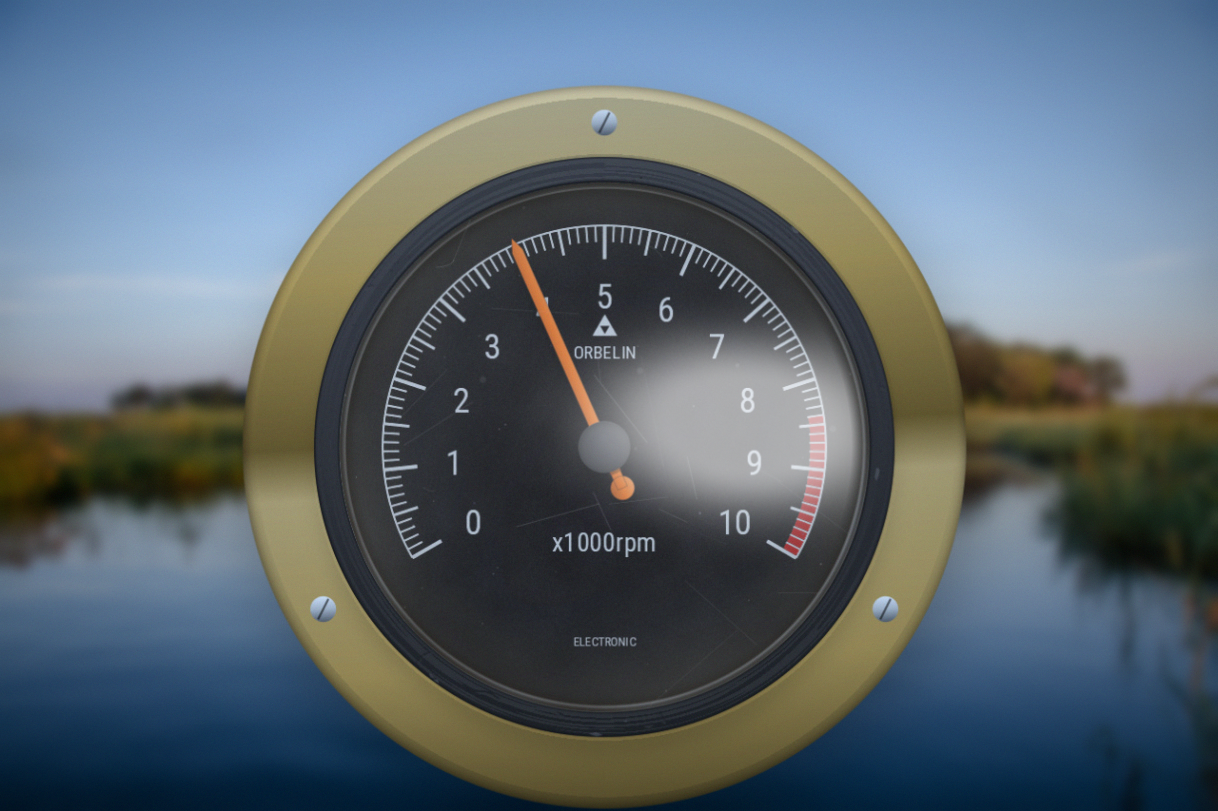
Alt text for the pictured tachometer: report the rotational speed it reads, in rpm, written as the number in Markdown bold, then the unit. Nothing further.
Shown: **4000** rpm
